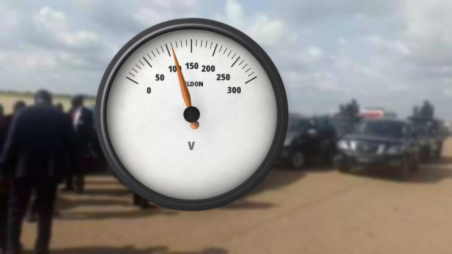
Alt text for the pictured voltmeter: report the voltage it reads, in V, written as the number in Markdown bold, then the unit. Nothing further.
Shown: **110** V
